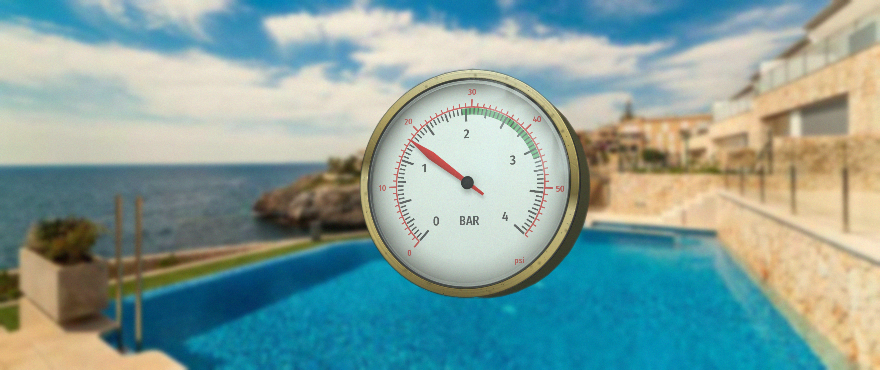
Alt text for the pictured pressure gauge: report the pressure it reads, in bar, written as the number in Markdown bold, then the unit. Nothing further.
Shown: **1.25** bar
